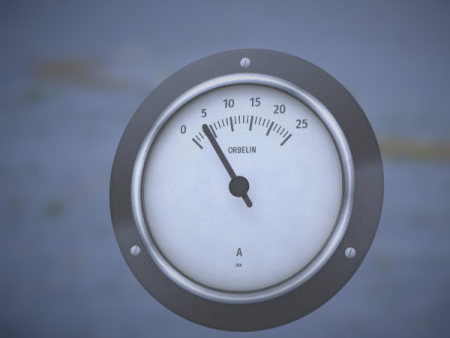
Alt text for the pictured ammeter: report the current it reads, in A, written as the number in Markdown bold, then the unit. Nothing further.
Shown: **4** A
